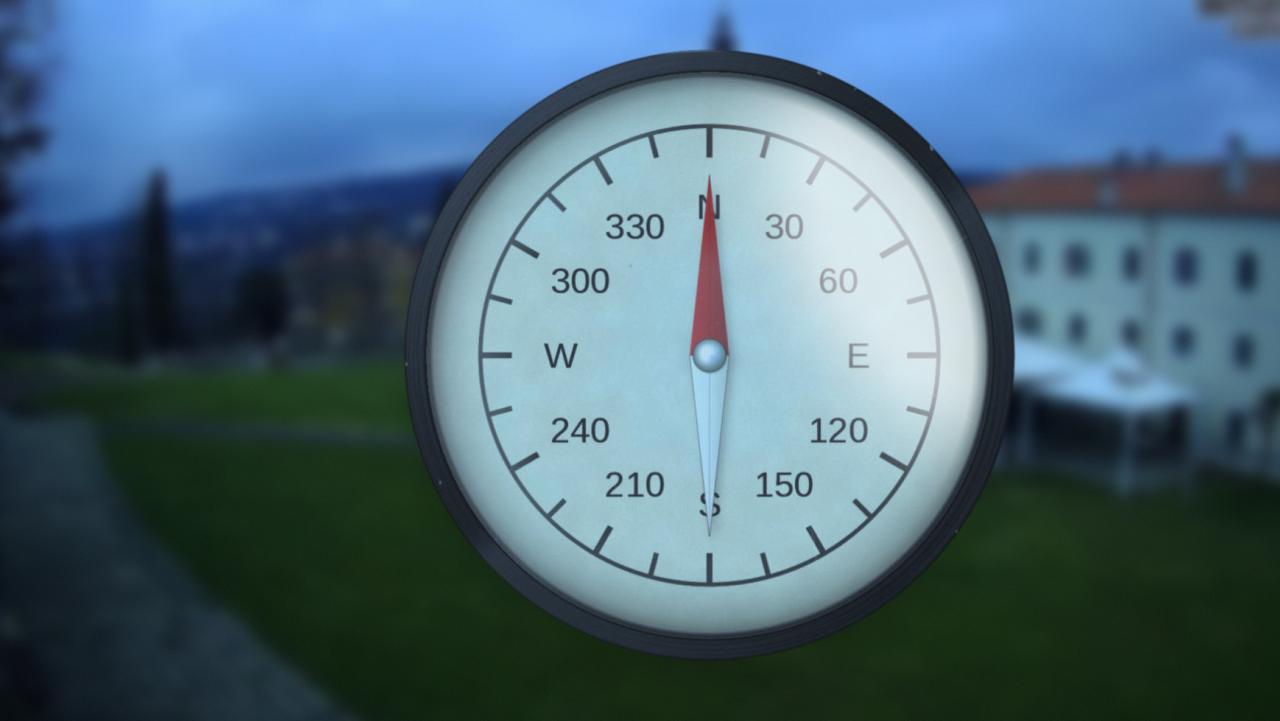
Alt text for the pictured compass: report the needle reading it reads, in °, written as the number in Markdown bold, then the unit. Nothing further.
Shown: **0** °
